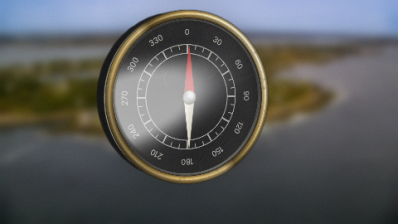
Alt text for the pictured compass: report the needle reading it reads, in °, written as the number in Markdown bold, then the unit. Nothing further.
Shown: **0** °
